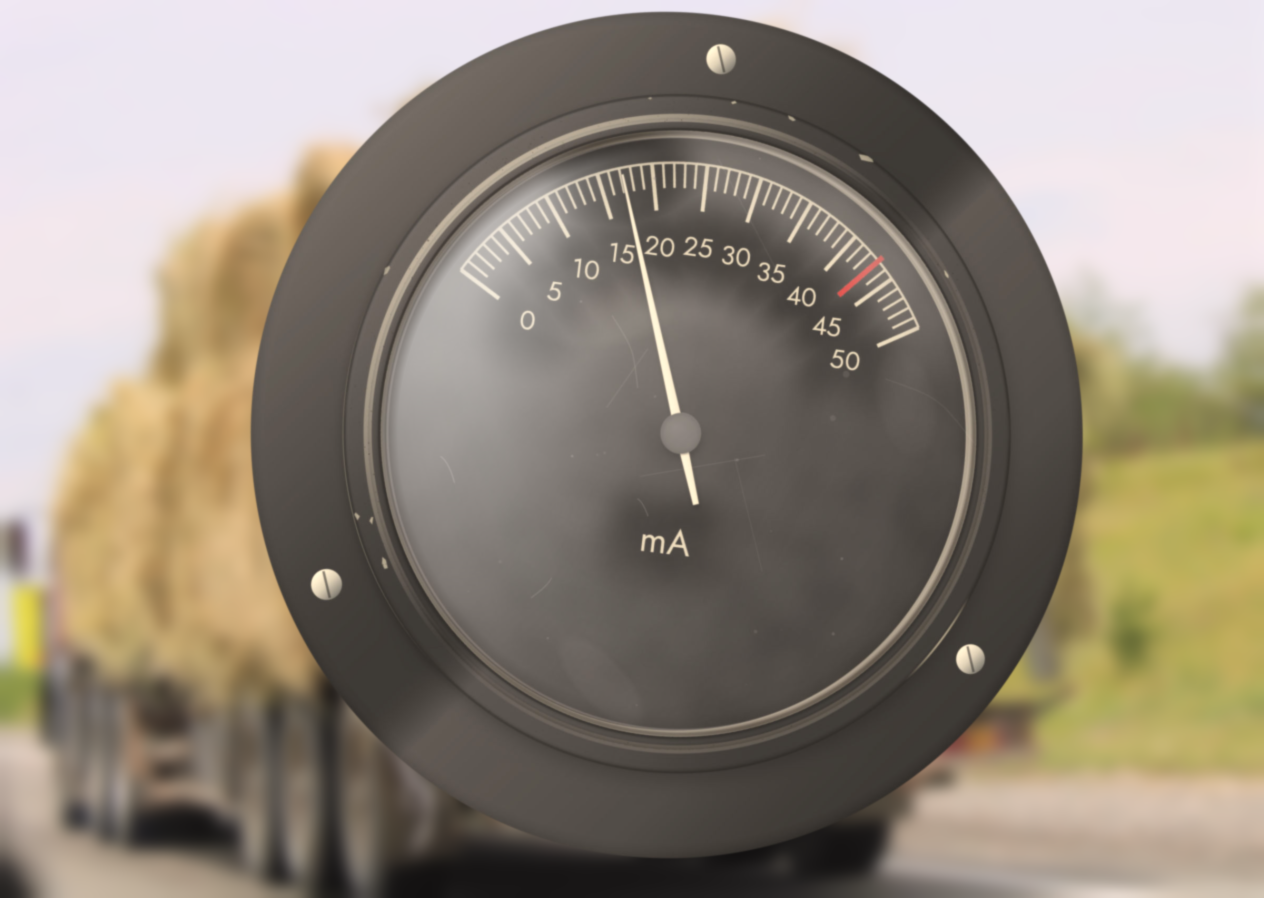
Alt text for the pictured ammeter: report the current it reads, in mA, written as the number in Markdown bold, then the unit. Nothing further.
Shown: **17** mA
